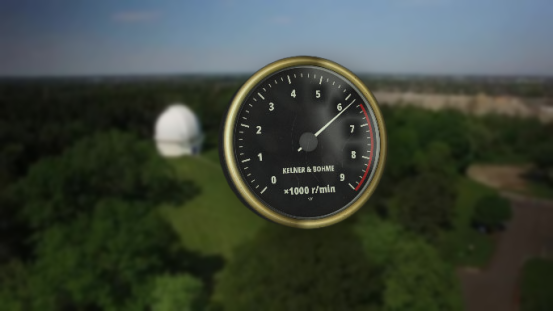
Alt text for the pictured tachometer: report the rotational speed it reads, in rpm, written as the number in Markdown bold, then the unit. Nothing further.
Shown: **6200** rpm
